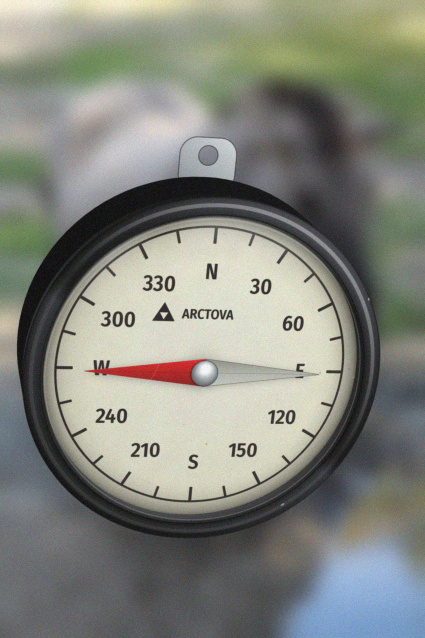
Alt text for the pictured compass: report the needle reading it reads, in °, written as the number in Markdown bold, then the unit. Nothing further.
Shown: **270** °
